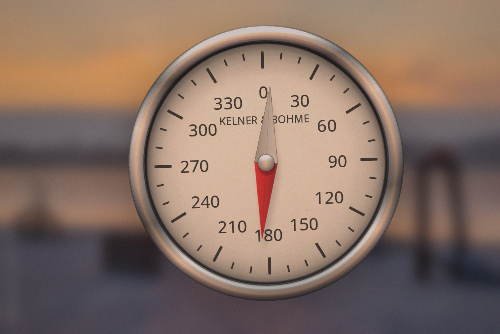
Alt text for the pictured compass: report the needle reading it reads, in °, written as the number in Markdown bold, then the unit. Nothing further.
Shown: **185** °
